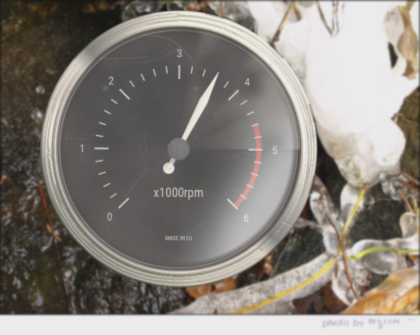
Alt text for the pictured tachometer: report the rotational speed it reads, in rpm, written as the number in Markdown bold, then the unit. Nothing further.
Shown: **3600** rpm
